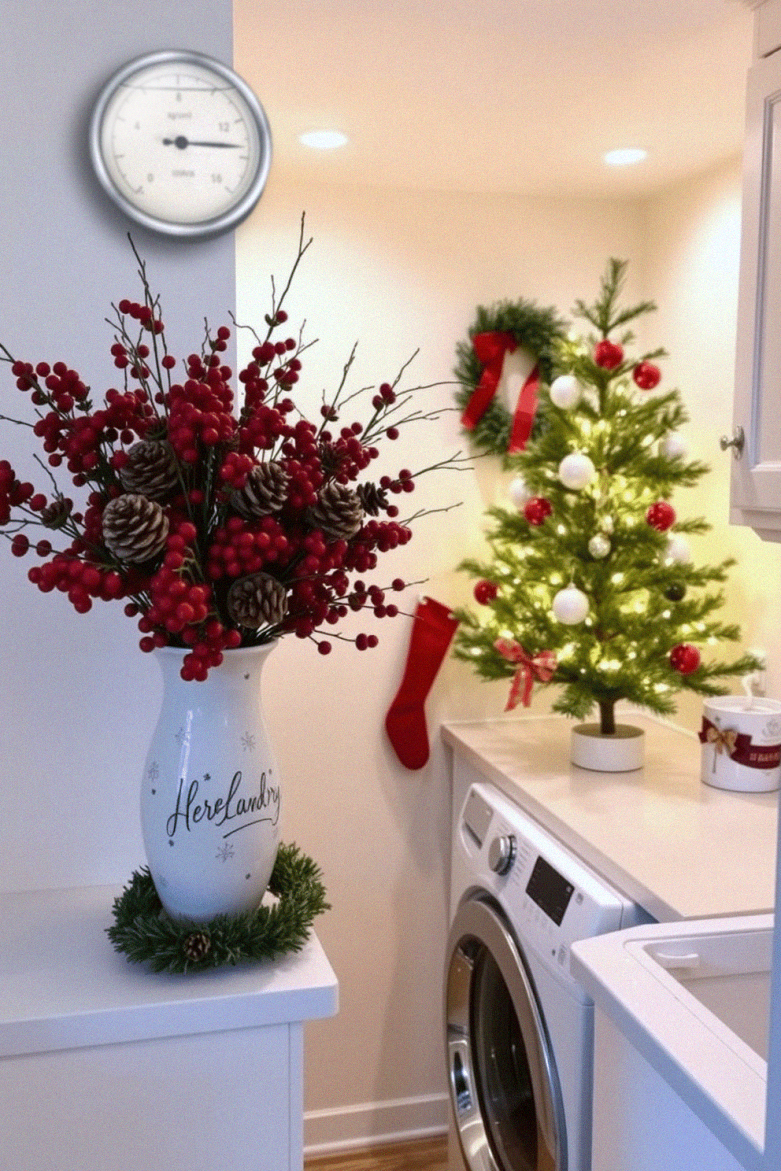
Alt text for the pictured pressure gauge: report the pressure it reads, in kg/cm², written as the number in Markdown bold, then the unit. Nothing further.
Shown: **13.5** kg/cm²
